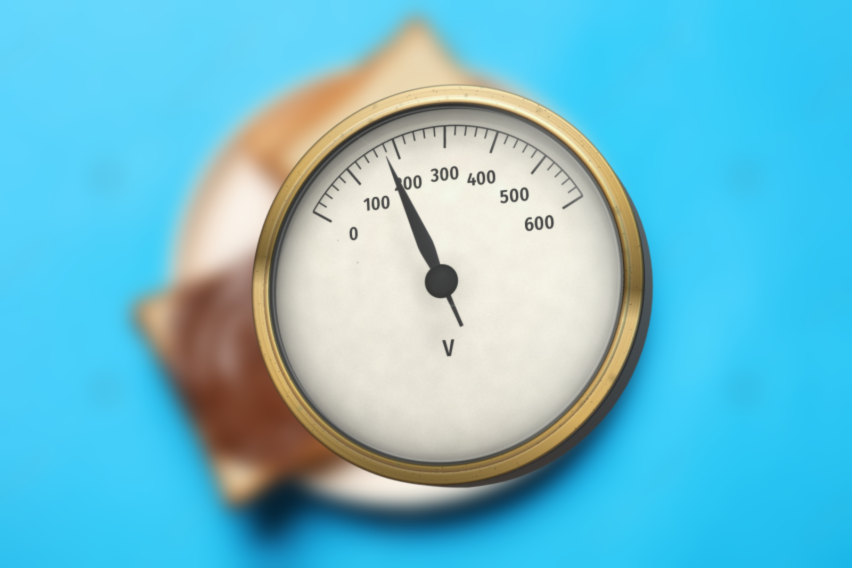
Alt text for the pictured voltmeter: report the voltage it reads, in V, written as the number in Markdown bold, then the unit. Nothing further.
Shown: **180** V
